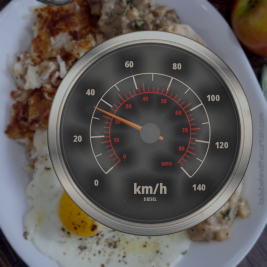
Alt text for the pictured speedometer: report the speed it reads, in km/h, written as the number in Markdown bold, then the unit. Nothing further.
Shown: **35** km/h
